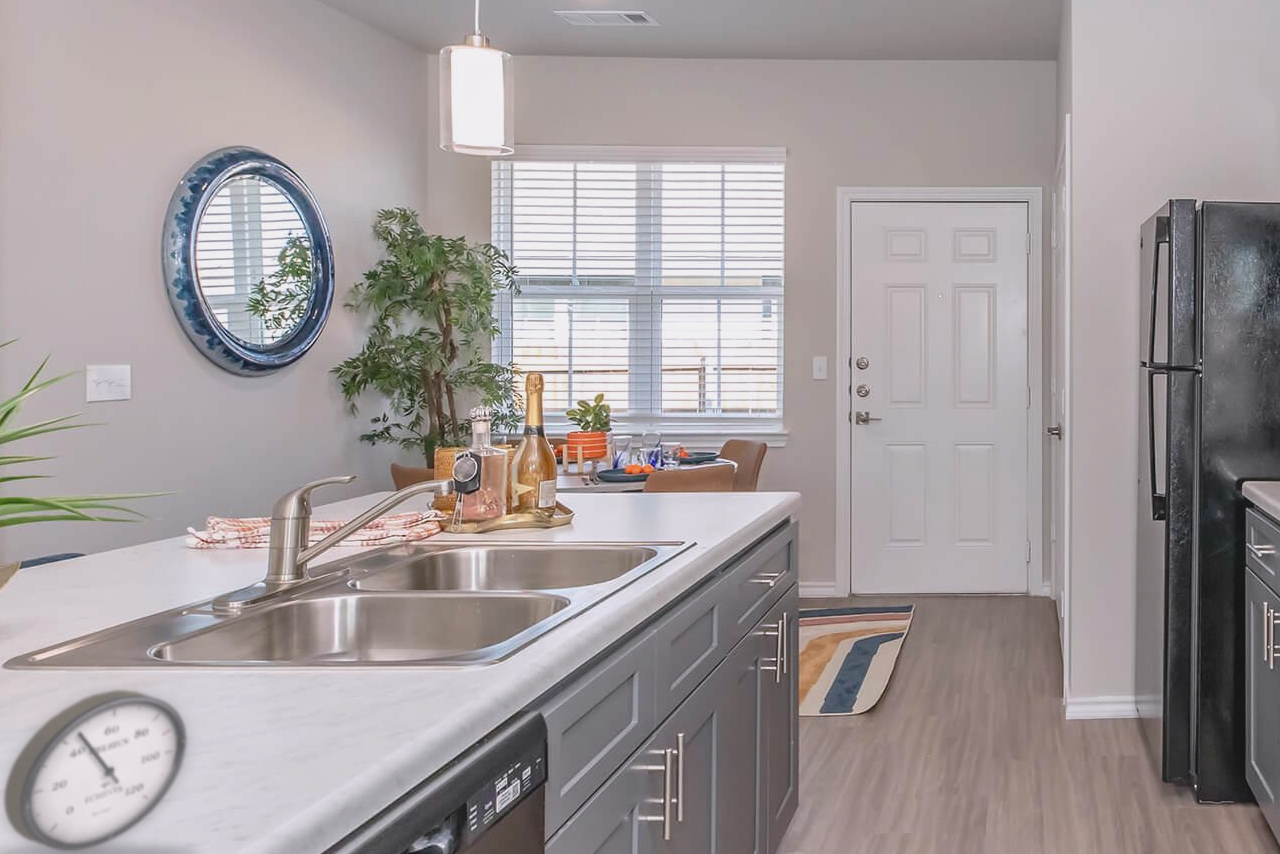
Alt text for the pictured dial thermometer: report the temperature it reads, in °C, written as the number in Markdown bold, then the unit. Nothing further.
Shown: **45** °C
